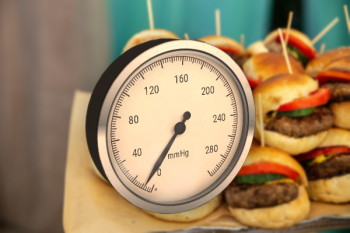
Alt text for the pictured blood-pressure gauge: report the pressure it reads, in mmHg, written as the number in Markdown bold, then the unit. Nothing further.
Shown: **10** mmHg
